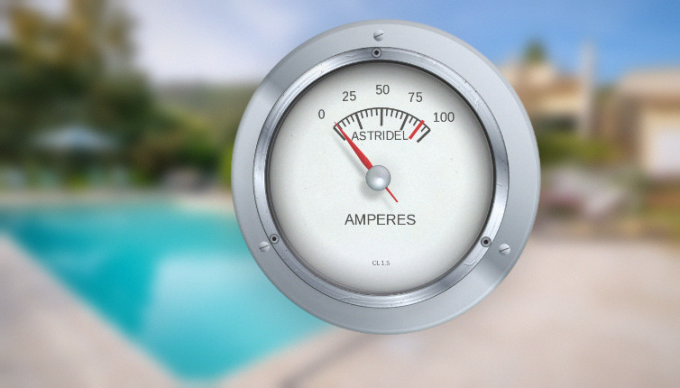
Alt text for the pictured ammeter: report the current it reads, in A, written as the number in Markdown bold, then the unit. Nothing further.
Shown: **5** A
